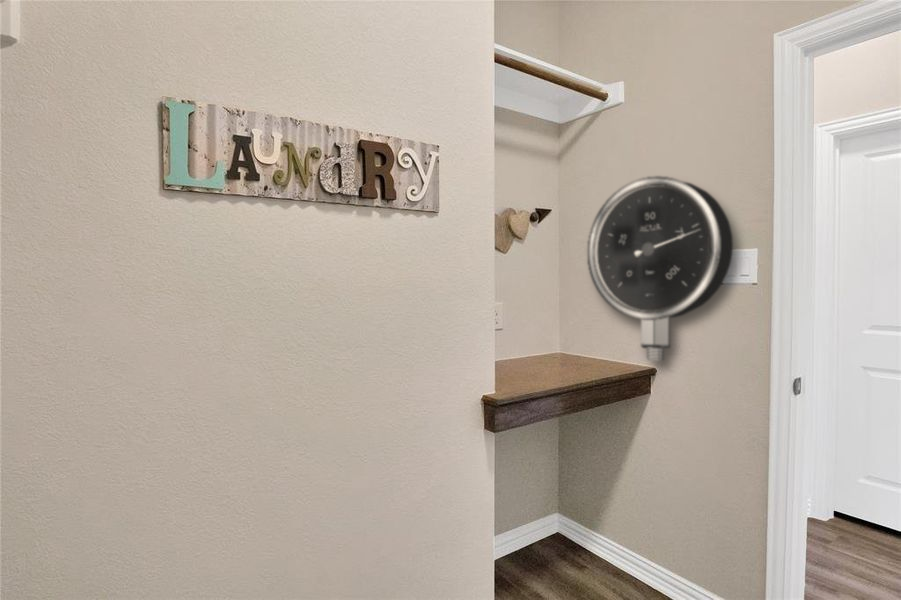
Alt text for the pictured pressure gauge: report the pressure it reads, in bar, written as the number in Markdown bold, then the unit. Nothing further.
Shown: **77.5** bar
